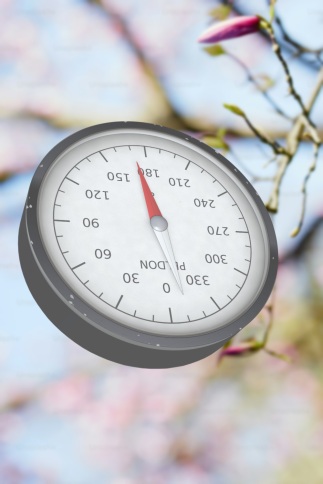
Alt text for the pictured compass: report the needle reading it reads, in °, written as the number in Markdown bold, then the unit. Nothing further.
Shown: **170** °
